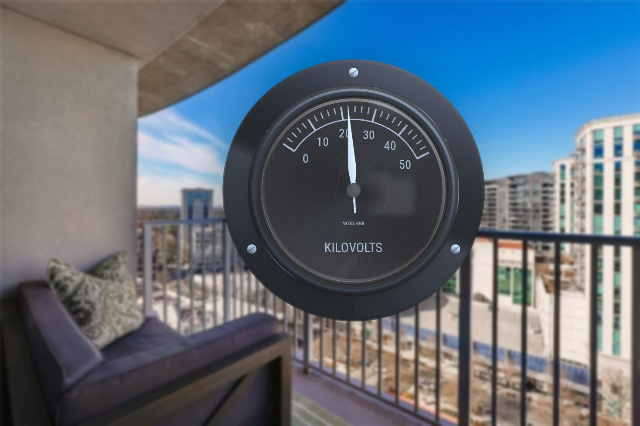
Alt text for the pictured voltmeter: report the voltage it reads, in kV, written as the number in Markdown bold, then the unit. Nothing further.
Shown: **22** kV
